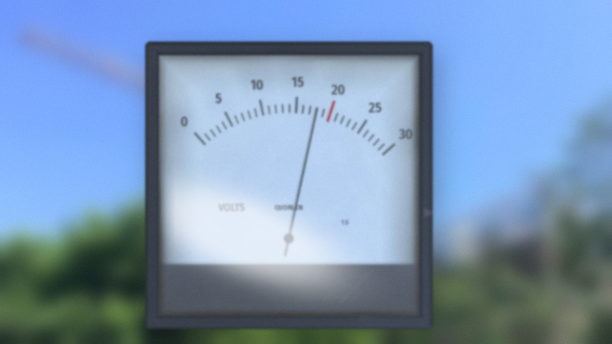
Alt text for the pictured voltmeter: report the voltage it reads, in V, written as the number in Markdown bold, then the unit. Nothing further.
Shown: **18** V
